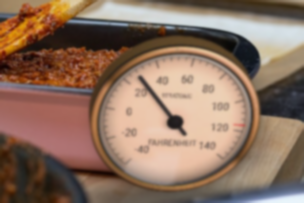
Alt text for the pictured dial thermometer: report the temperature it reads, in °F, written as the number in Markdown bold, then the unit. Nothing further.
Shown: **28** °F
